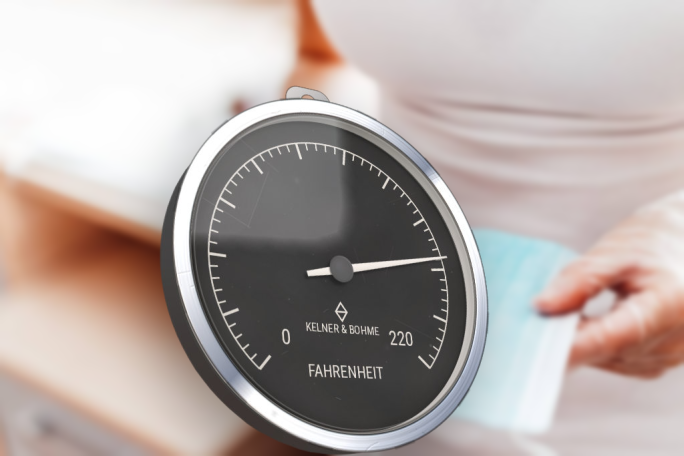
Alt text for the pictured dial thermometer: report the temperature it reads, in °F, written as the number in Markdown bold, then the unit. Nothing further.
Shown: **176** °F
